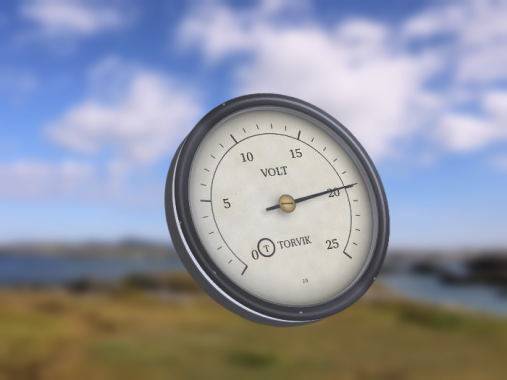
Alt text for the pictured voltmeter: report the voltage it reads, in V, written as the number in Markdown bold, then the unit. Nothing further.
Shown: **20** V
